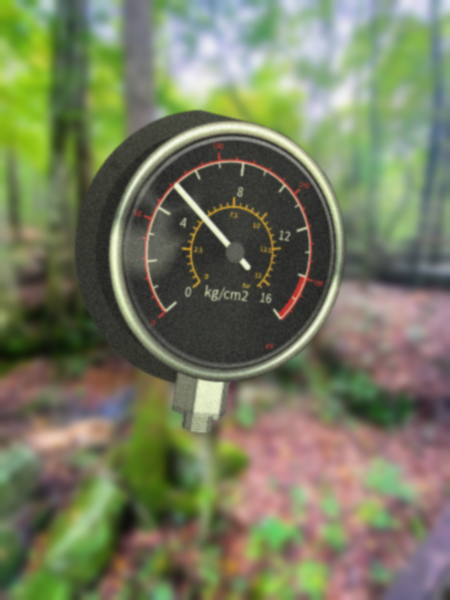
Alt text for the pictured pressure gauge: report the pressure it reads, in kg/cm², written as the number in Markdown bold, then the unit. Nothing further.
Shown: **5** kg/cm²
